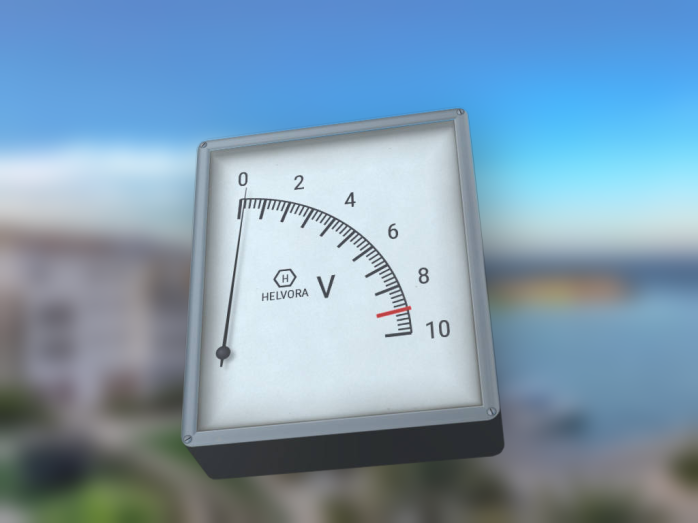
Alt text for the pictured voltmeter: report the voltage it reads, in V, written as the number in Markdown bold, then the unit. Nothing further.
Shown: **0.2** V
